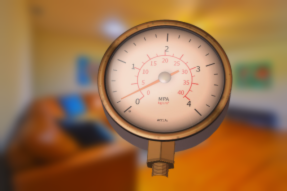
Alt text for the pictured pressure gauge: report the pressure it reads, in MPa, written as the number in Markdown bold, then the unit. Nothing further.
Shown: **0.2** MPa
